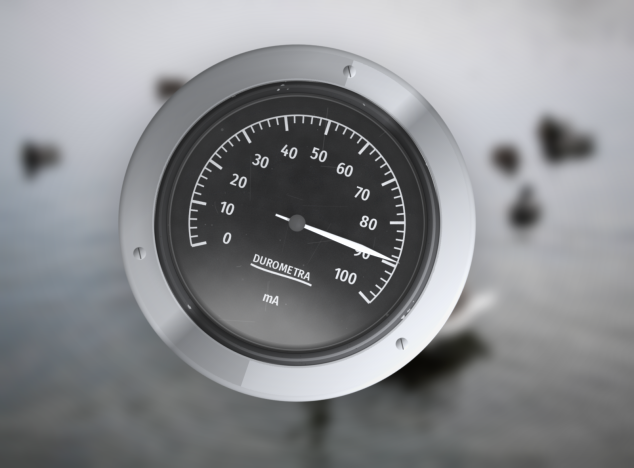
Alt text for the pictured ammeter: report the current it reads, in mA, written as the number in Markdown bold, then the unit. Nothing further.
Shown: **89** mA
